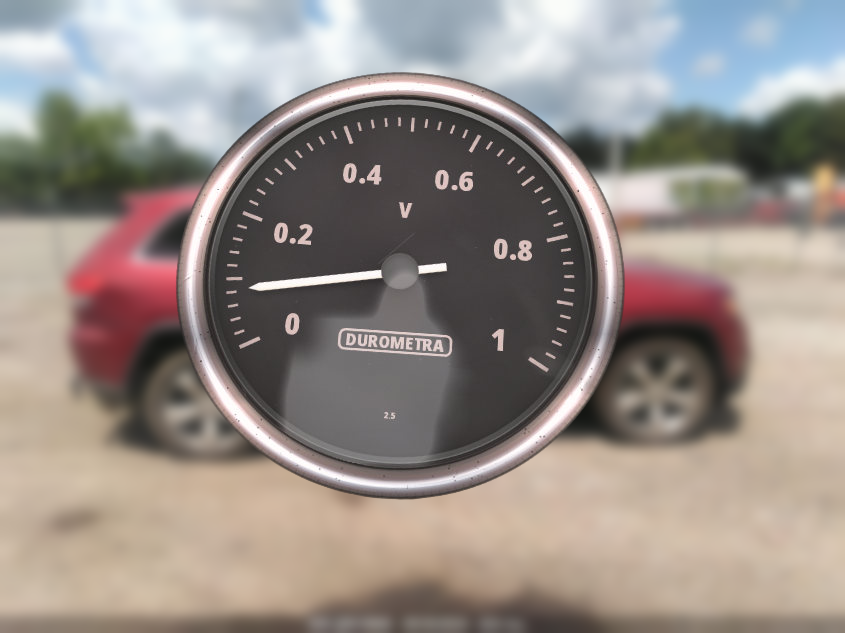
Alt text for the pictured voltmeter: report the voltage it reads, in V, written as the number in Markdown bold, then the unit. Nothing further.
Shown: **0.08** V
